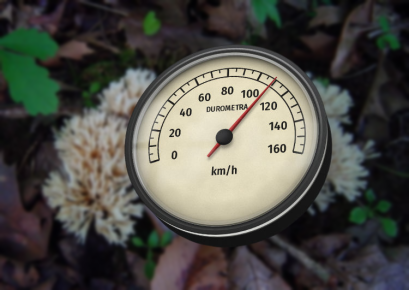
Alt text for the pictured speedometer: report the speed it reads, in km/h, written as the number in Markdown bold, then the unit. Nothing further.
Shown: **110** km/h
